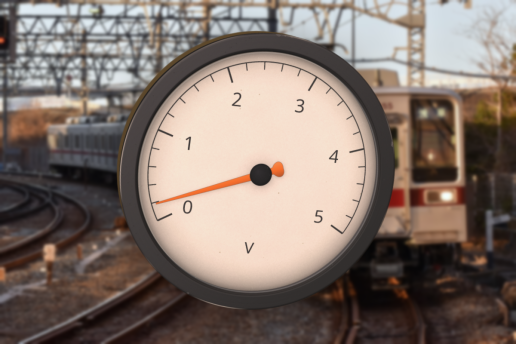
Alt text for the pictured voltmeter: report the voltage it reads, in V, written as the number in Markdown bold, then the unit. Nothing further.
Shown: **0.2** V
